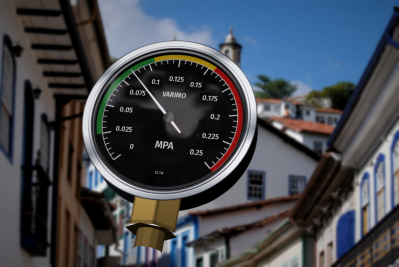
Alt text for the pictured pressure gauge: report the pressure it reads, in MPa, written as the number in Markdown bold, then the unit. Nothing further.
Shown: **0.085** MPa
